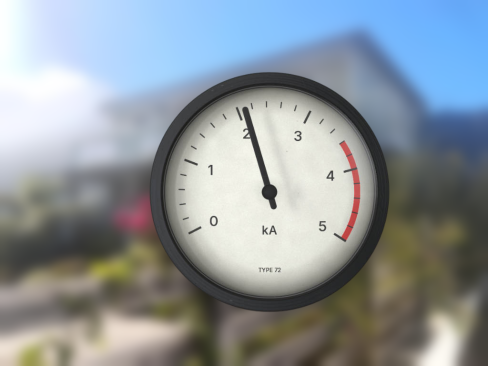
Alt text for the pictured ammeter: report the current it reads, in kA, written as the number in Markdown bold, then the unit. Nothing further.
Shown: **2.1** kA
